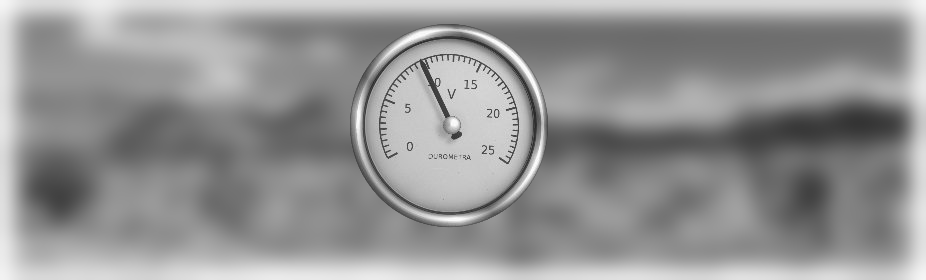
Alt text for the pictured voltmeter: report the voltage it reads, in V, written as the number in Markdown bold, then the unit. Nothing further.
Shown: **9.5** V
